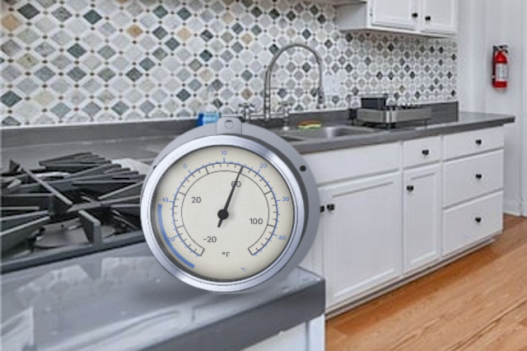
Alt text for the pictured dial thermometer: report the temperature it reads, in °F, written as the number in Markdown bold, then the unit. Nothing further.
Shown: **60** °F
